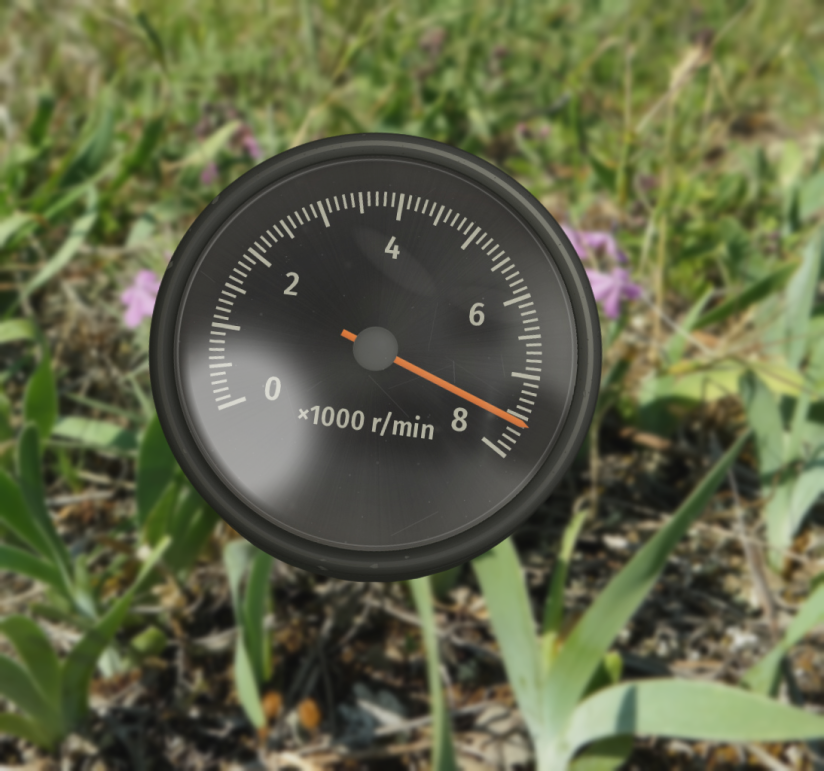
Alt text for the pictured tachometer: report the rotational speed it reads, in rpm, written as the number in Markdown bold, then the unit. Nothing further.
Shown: **7600** rpm
